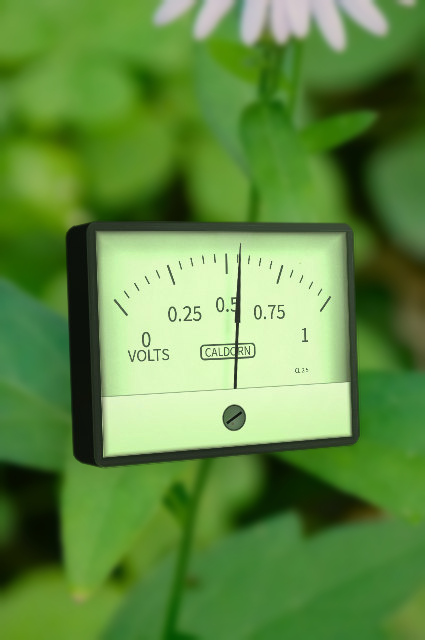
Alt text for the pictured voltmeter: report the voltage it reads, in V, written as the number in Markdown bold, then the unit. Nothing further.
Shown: **0.55** V
